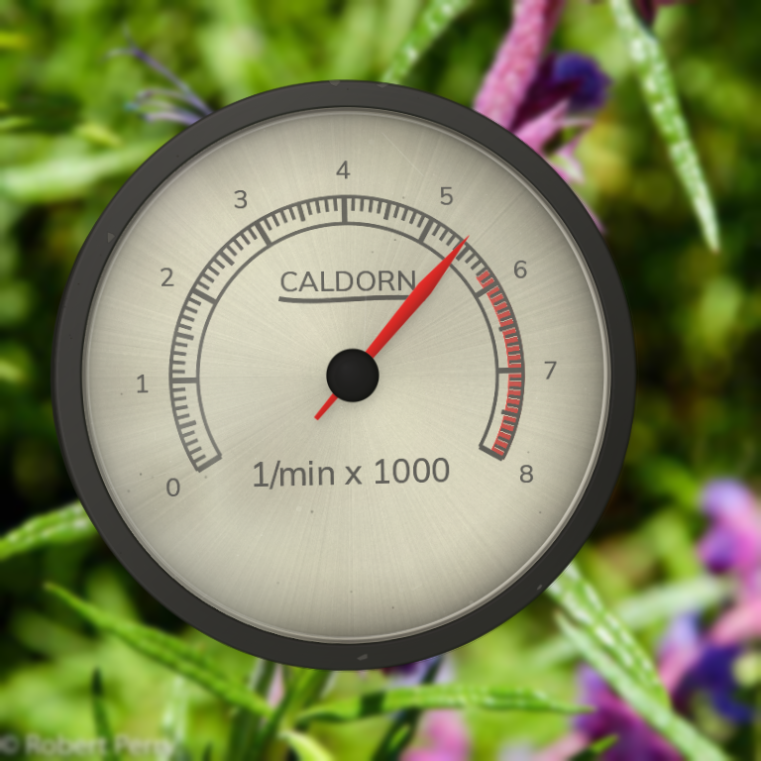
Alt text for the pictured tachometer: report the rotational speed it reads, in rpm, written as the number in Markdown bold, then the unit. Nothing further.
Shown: **5400** rpm
